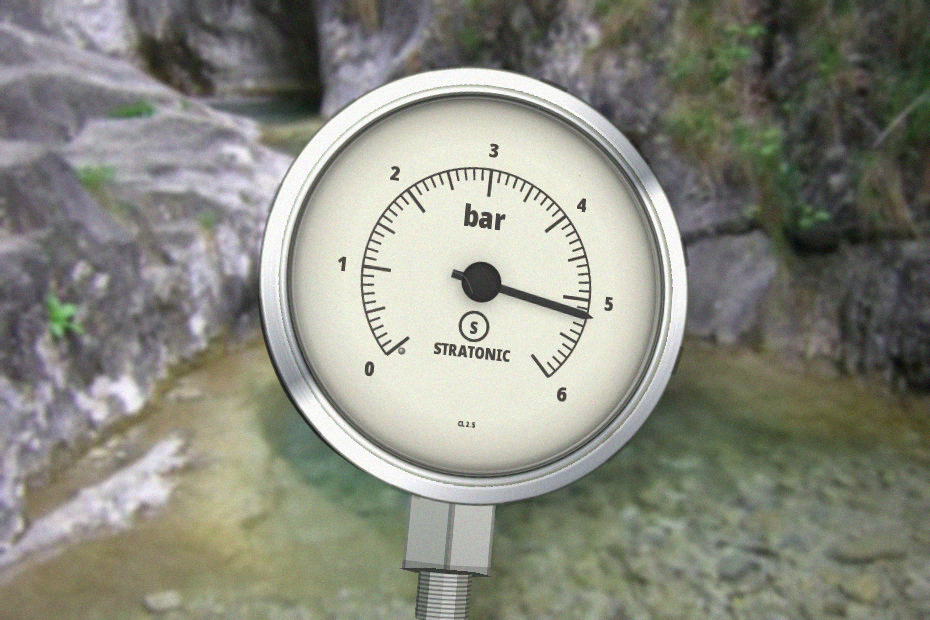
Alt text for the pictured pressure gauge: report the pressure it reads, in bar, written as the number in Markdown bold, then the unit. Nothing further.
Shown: **5.2** bar
